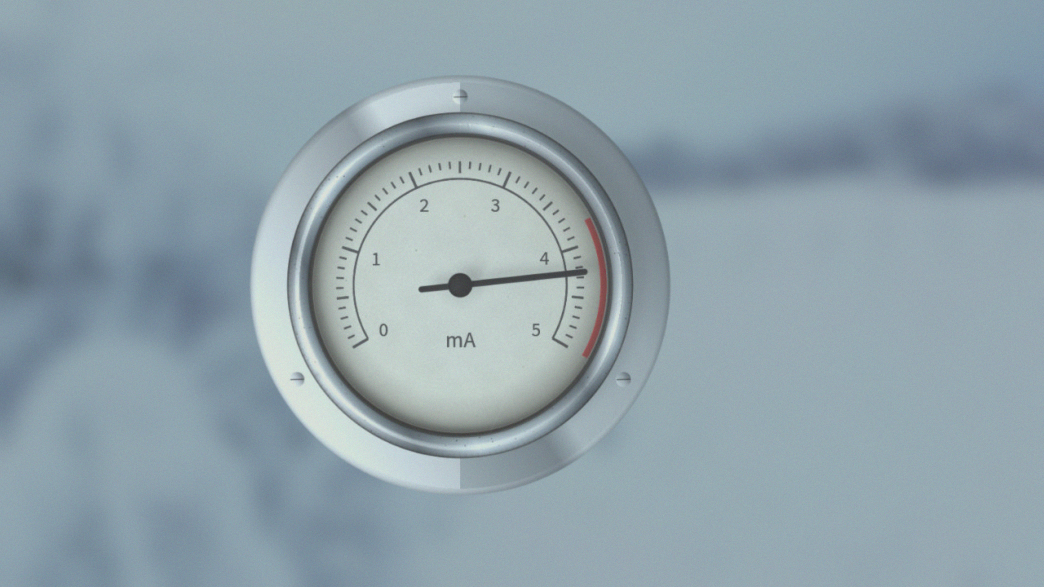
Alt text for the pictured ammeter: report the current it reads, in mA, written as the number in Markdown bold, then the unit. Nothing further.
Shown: **4.25** mA
